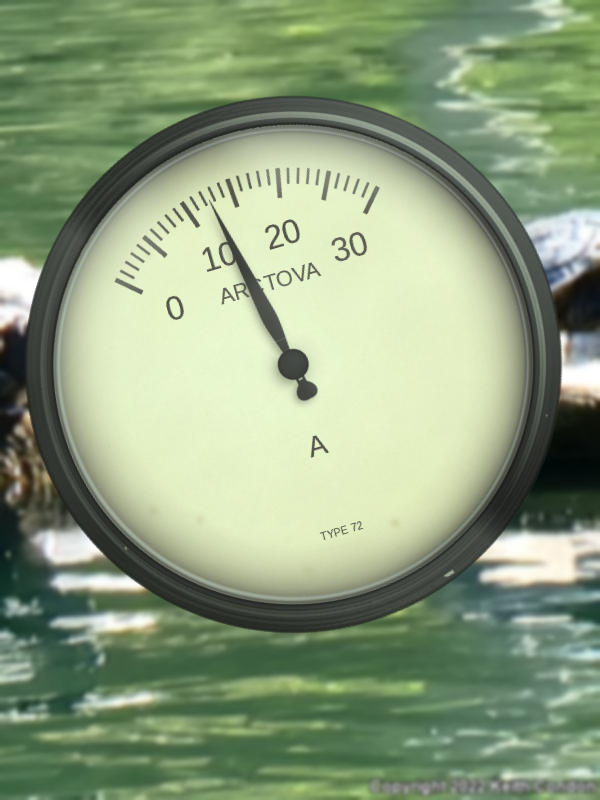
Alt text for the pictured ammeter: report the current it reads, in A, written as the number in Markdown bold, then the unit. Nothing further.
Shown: **12.5** A
